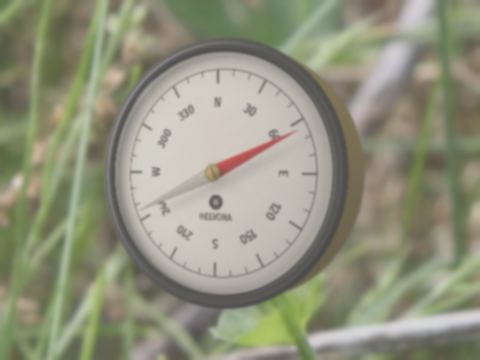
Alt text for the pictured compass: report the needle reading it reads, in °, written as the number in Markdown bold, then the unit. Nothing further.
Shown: **65** °
